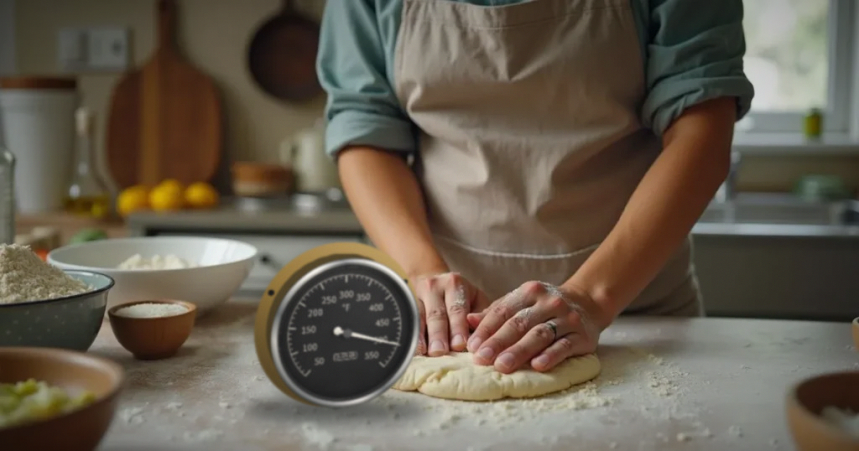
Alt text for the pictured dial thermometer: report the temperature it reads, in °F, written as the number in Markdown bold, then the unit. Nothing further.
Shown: **500** °F
